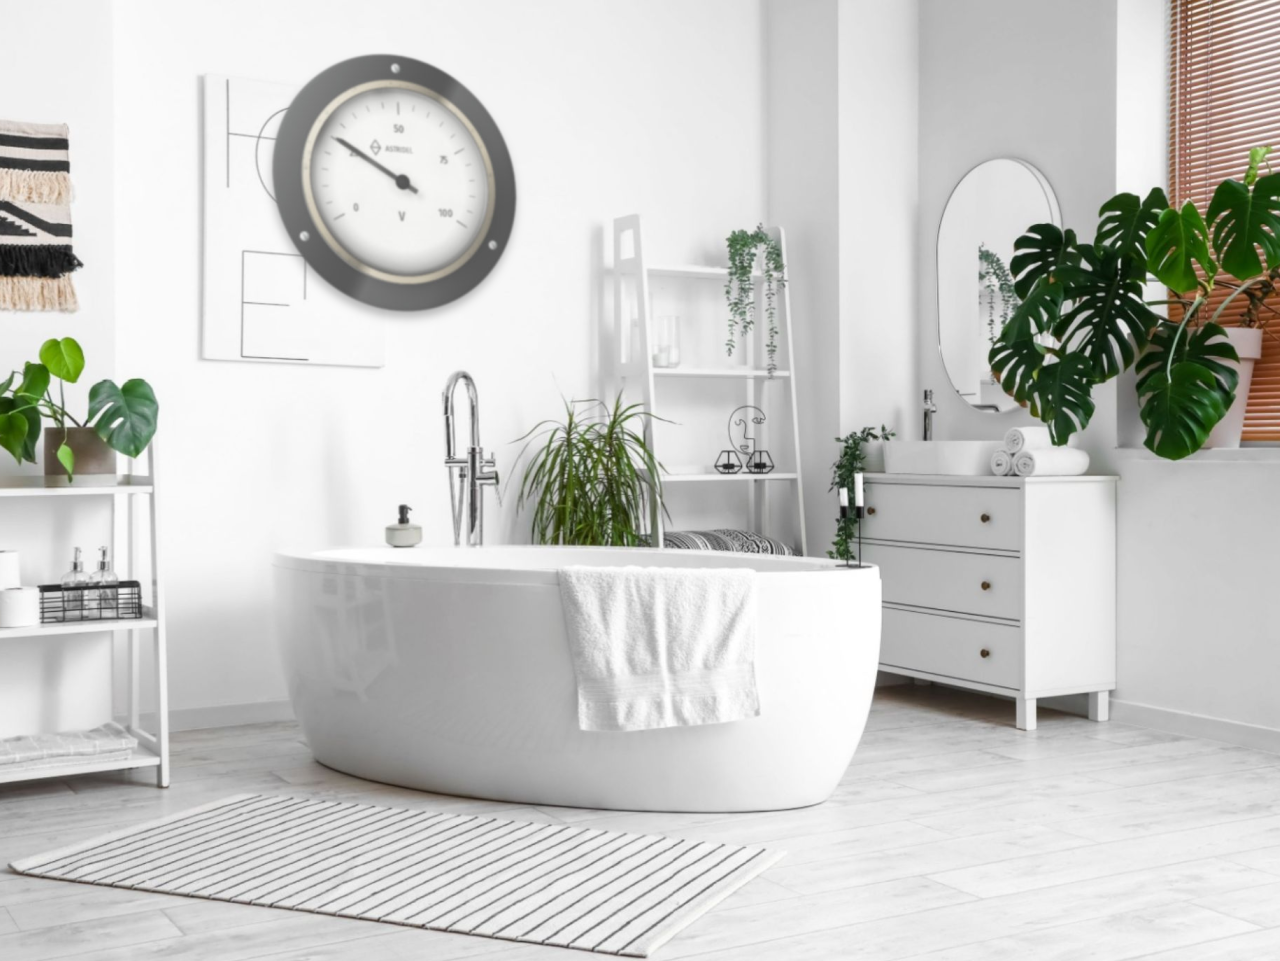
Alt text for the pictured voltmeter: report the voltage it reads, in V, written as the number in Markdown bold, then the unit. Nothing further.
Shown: **25** V
